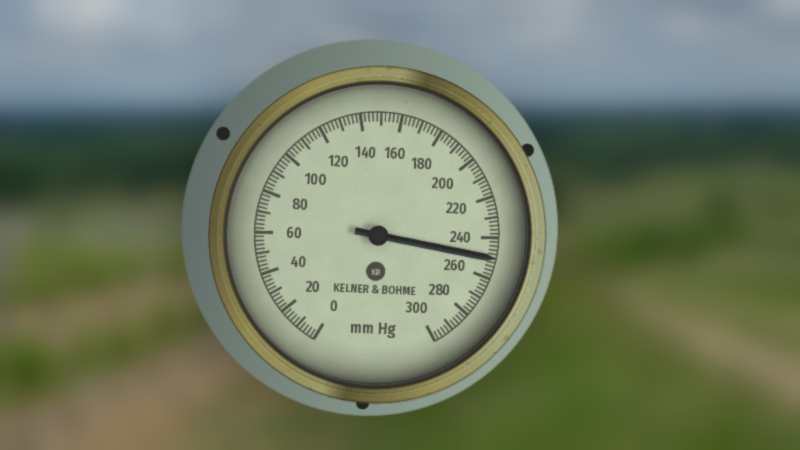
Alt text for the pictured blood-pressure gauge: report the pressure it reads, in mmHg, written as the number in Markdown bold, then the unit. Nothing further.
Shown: **250** mmHg
